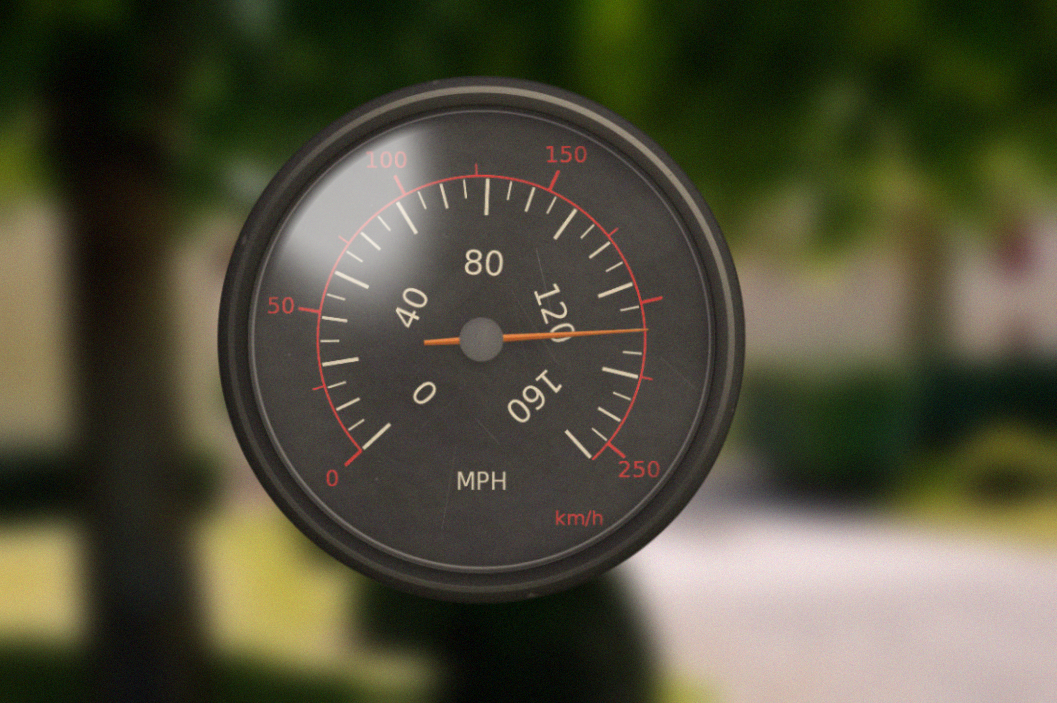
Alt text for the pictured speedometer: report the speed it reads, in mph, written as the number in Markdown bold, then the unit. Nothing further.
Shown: **130** mph
